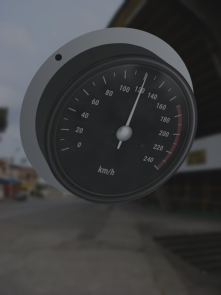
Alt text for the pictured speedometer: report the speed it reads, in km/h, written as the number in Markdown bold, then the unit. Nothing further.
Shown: **120** km/h
